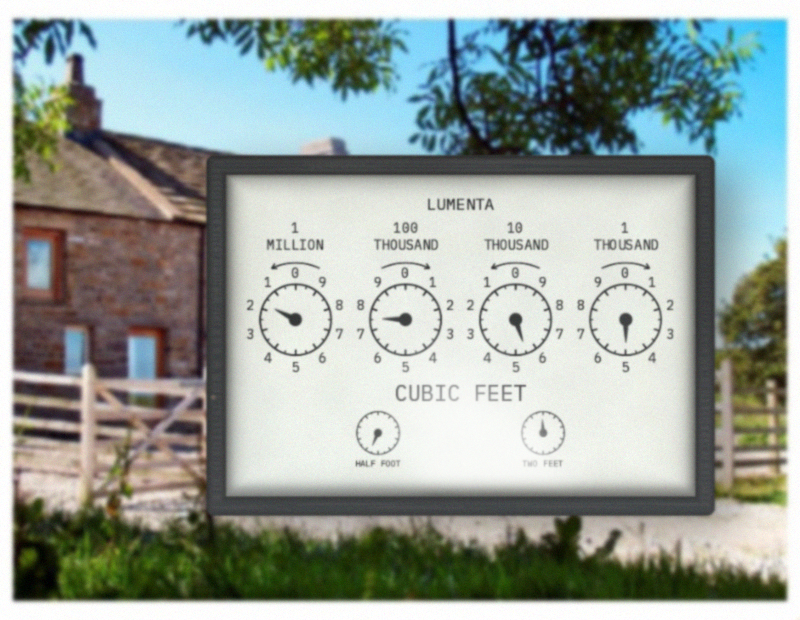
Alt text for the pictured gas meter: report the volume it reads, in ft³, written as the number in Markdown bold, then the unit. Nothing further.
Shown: **175500** ft³
